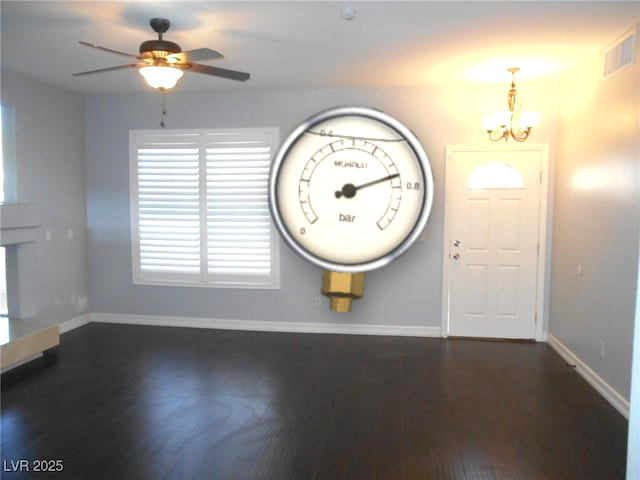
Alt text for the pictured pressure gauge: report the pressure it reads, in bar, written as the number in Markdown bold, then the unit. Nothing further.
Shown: **0.75** bar
